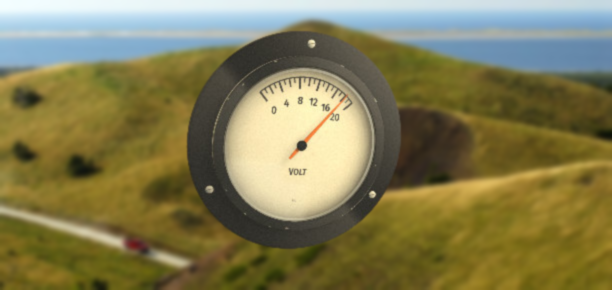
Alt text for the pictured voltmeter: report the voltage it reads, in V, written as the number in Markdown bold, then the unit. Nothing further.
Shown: **18** V
